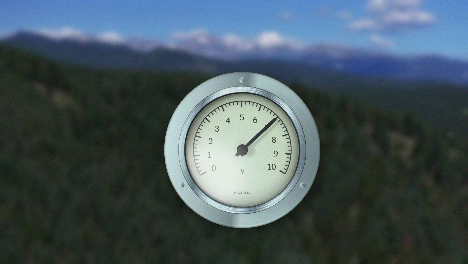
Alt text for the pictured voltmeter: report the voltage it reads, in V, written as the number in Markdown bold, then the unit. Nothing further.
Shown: **7** V
